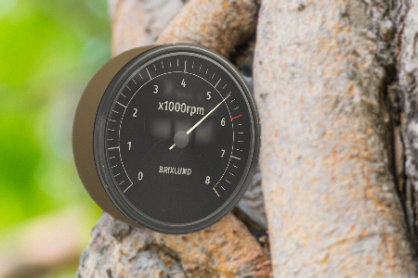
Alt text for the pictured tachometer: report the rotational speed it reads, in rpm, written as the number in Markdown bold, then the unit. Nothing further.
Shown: **5400** rpm
